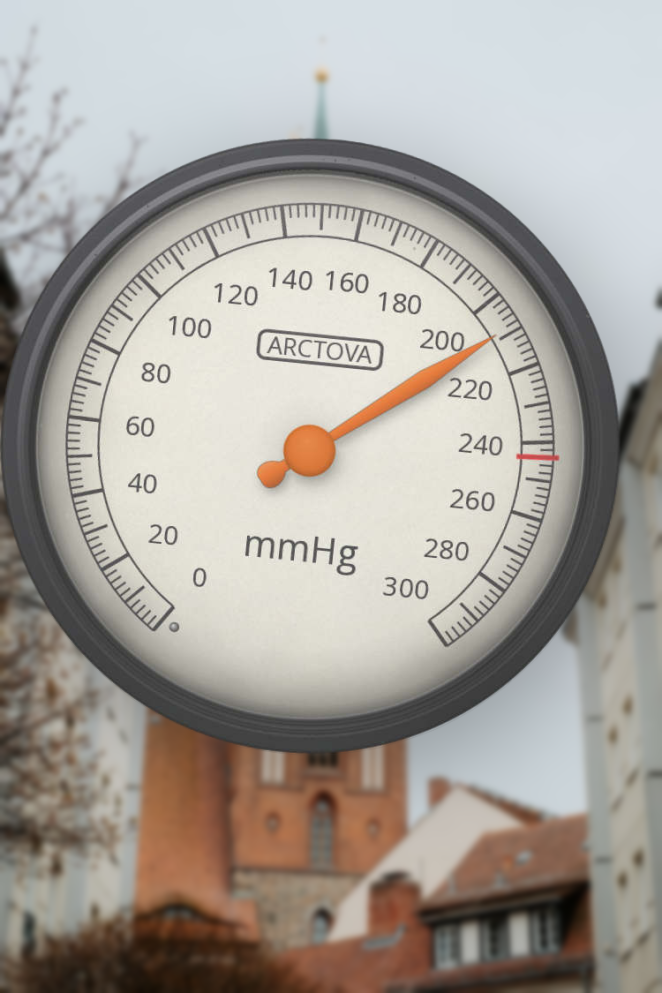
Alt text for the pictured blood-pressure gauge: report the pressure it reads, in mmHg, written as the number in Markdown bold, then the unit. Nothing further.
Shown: **208** mmHg
